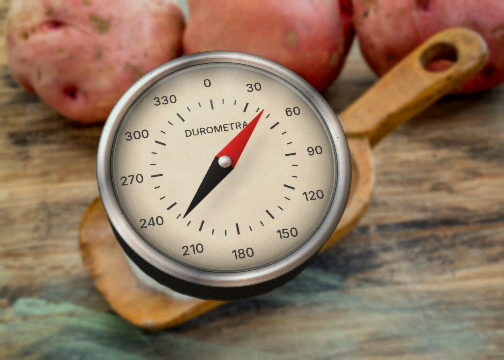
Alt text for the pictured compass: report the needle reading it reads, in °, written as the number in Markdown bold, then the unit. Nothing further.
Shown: **45** °
